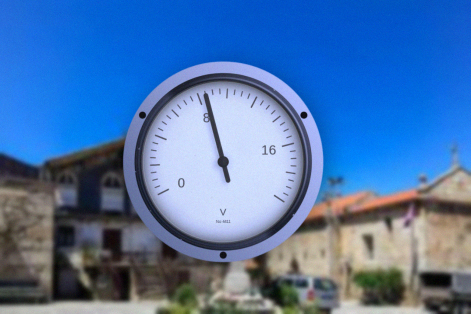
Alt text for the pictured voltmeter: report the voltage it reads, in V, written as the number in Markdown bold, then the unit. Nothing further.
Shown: **8.5** V
